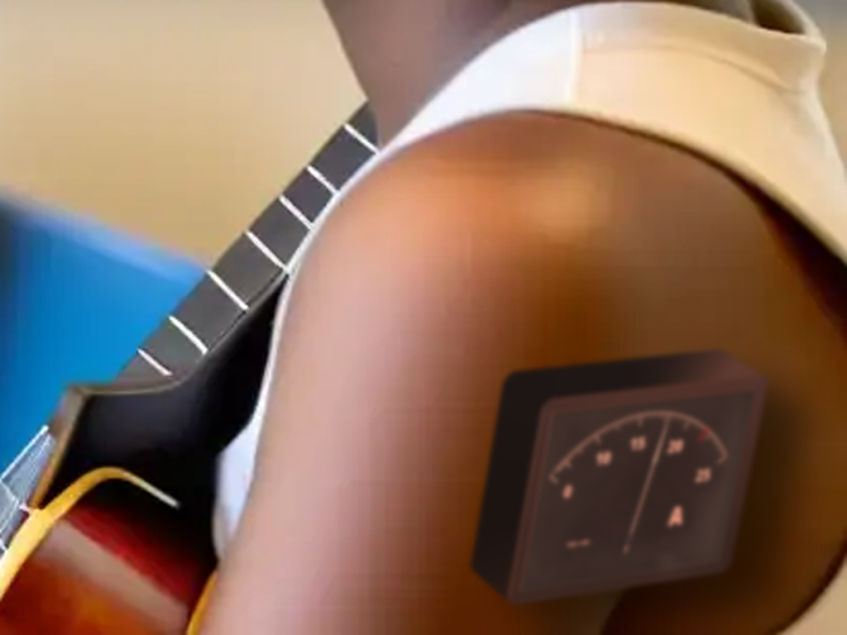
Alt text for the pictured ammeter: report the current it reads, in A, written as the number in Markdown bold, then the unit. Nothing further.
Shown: **17.5** A
